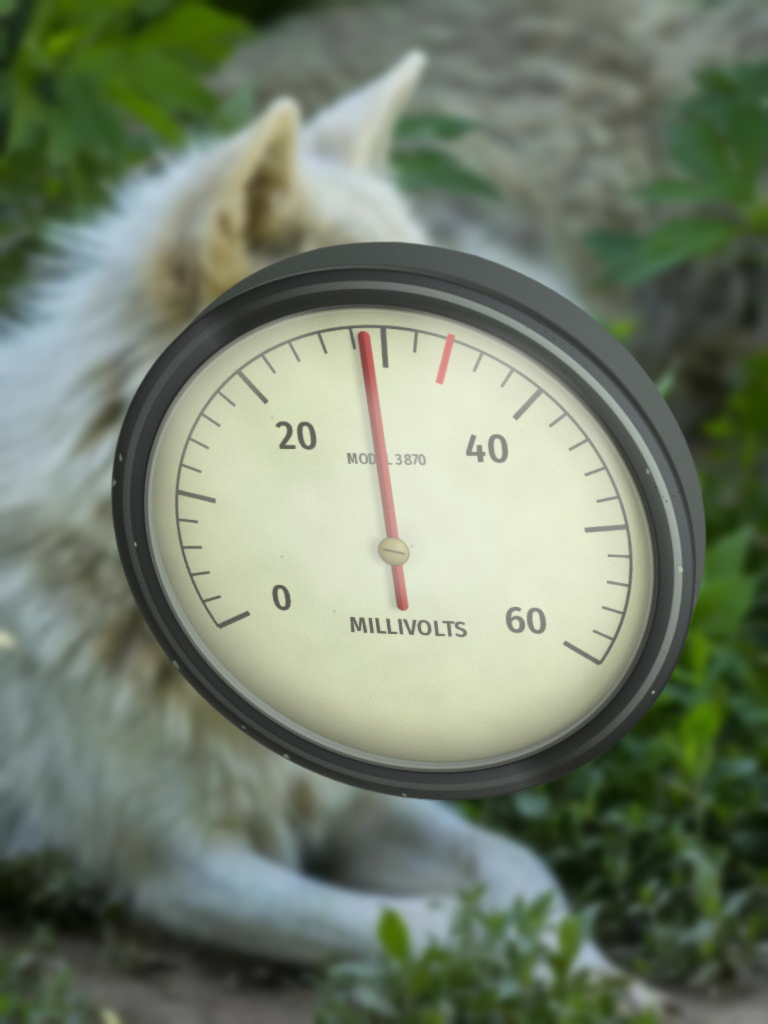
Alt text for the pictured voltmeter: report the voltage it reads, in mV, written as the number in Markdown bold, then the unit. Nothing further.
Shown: **29** mV
